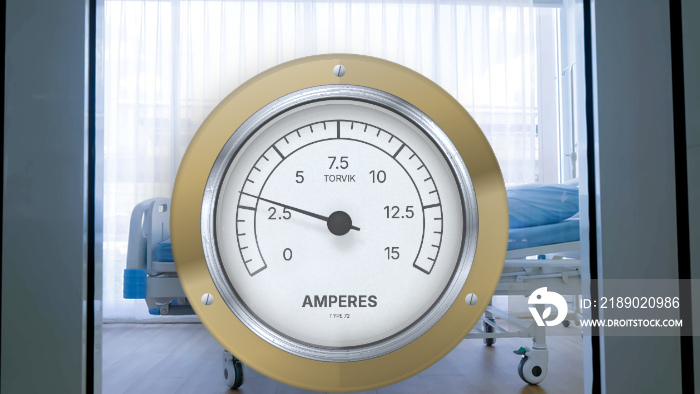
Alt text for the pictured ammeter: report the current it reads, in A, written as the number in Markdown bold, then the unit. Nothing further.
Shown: **3** A
